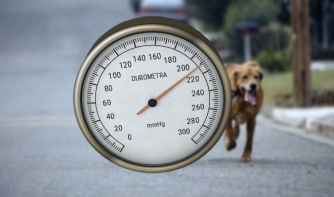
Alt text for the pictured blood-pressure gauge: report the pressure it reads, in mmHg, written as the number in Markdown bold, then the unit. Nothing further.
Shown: **210** mmHg
